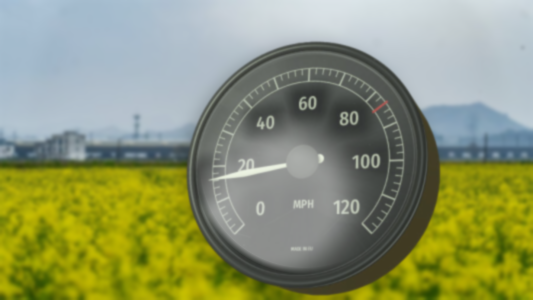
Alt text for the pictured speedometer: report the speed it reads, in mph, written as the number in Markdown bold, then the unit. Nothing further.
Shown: **16** mph
